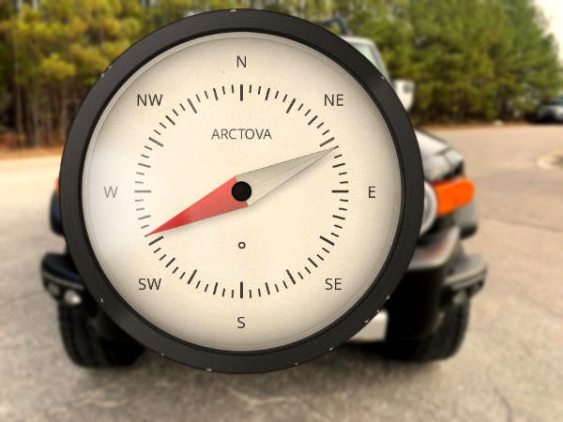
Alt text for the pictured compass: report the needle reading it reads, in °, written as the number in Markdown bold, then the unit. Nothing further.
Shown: **245** °
